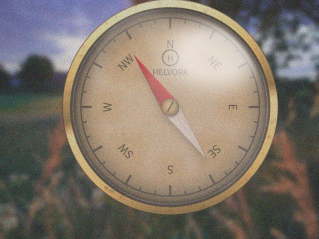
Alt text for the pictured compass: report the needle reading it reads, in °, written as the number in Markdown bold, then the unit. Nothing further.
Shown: **325** °
